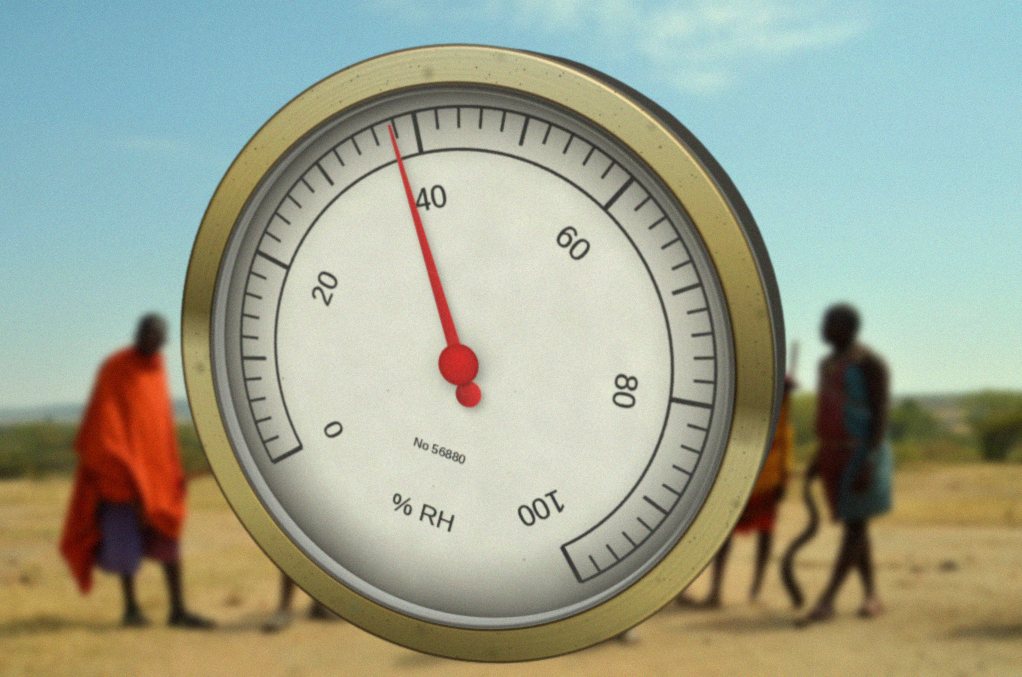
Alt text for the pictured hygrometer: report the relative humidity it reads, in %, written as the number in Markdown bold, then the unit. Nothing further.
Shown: **38** %
